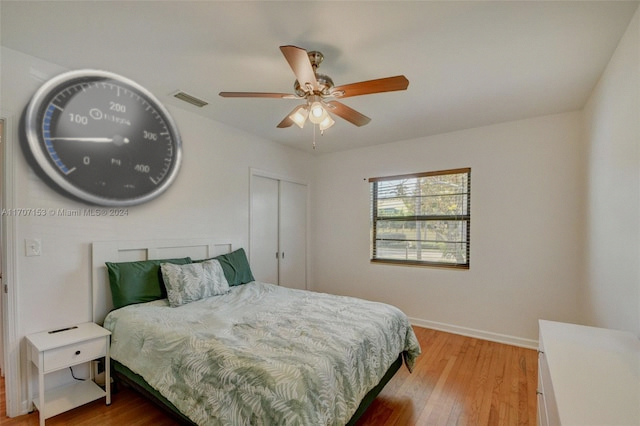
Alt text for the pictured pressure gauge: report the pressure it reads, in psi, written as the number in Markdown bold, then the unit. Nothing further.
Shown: **50** psi
